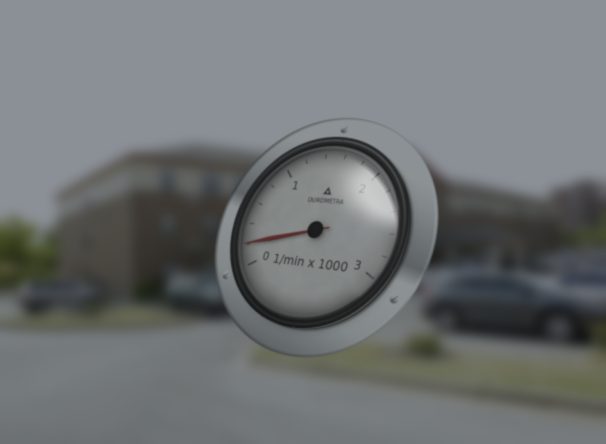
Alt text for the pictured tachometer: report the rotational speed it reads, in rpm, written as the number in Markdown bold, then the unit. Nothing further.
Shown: **200** rpm
